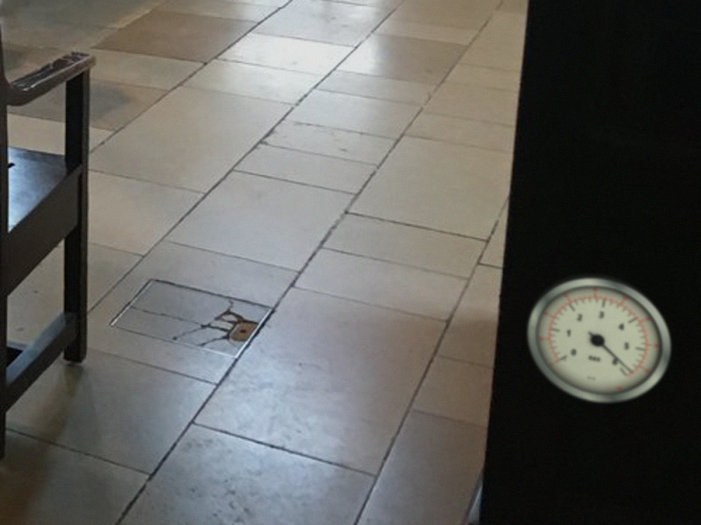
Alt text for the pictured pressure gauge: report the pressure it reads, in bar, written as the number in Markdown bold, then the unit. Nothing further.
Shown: **5.8** bar
